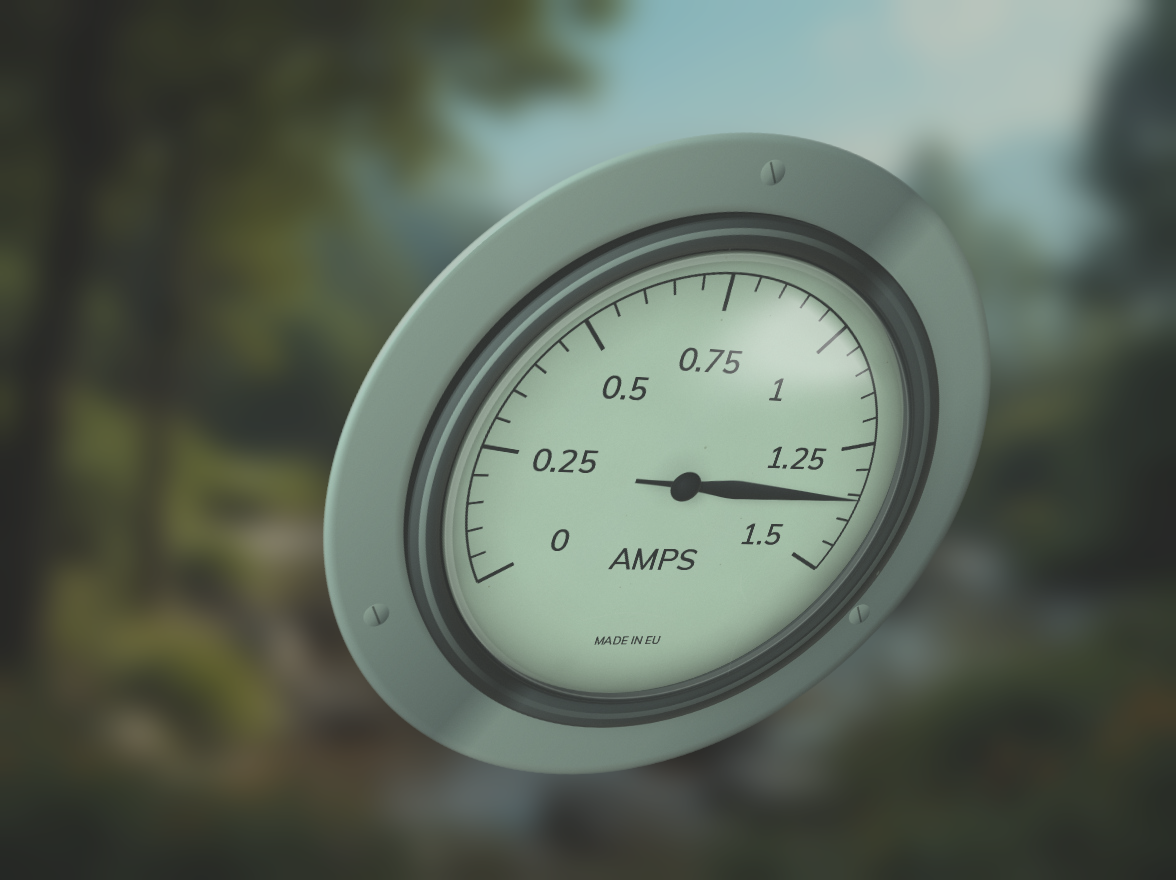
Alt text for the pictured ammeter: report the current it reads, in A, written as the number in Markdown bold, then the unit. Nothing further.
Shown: **1.35** A
